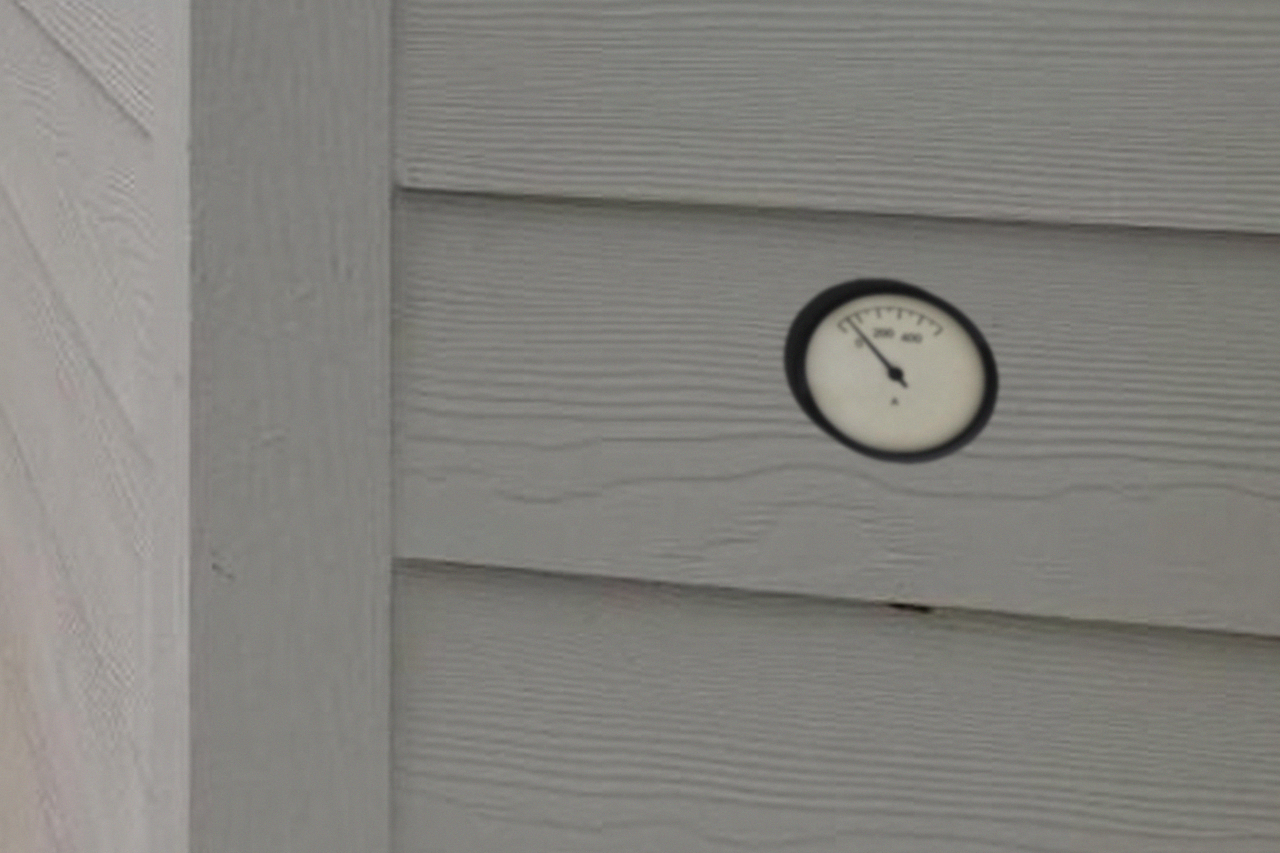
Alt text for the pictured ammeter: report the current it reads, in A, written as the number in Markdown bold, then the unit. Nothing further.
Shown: **50** A
